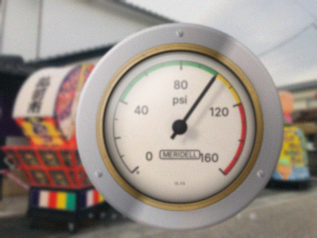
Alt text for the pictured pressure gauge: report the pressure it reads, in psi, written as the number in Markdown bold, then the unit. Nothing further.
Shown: **100** psi
